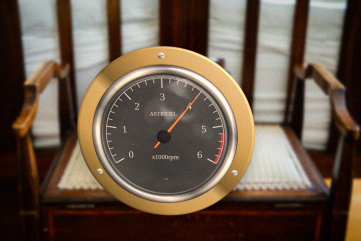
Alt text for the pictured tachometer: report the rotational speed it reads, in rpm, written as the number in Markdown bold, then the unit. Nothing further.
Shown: **4000** rpm
